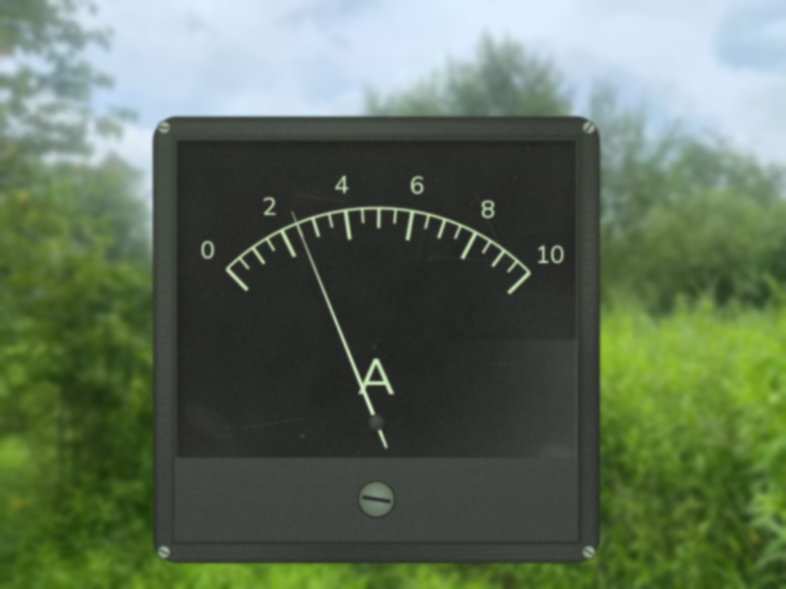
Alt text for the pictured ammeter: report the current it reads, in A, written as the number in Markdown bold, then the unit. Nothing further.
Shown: **2.5** A
